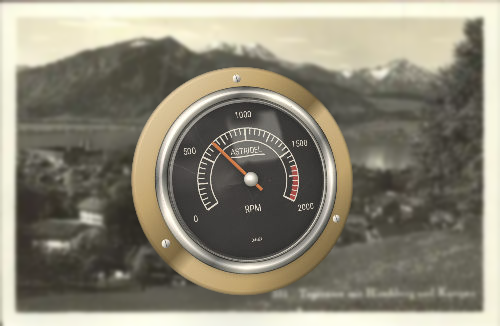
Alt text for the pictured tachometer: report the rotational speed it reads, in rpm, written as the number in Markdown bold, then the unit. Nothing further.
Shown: **650** rpm
